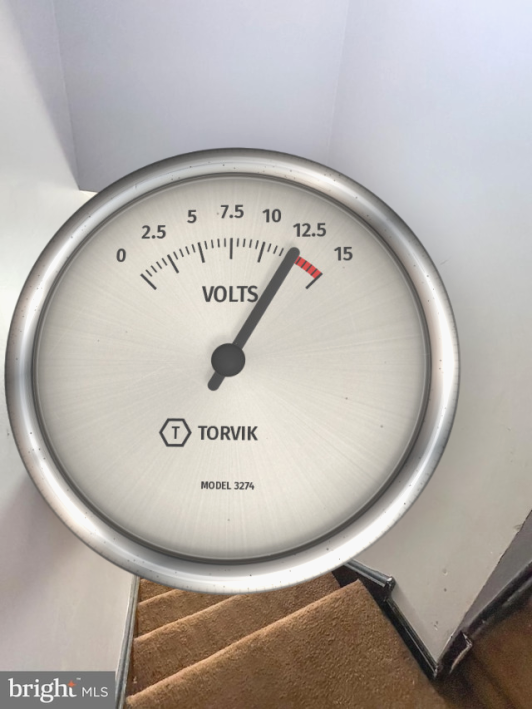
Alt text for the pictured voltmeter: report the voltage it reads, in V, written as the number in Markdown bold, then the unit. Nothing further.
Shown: **12.5** V
